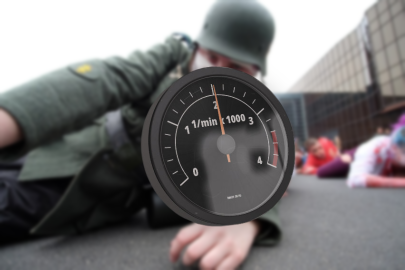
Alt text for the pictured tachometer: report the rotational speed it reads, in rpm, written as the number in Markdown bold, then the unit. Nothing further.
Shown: **2000** rpm
